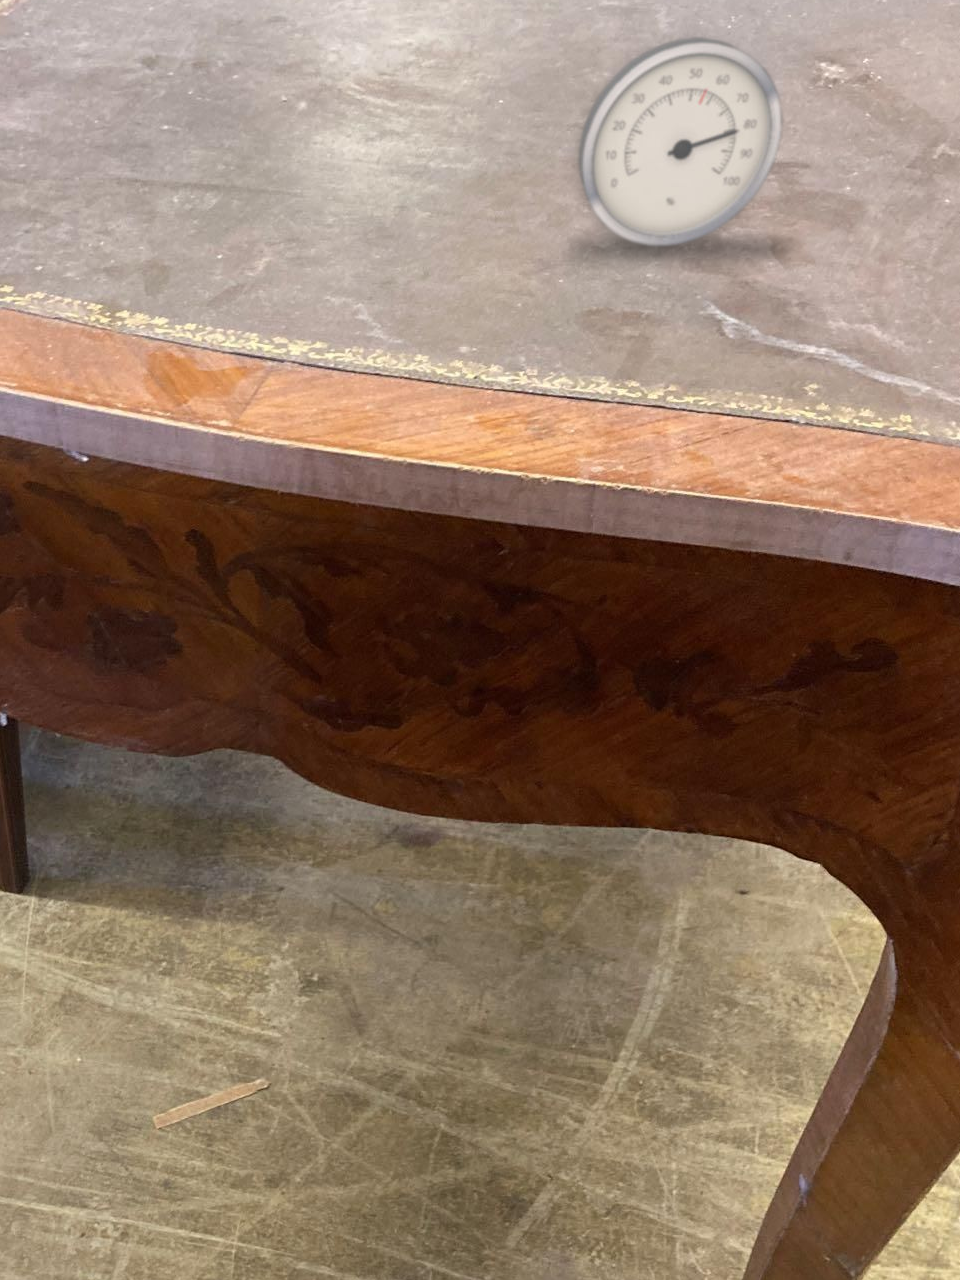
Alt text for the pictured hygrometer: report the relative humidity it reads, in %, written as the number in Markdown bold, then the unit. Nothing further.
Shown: **80** %
